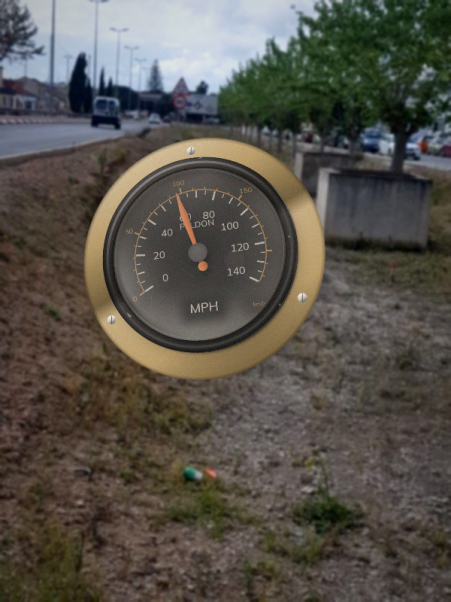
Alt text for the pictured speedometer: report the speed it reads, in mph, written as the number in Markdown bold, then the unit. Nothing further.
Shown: **60** mph
